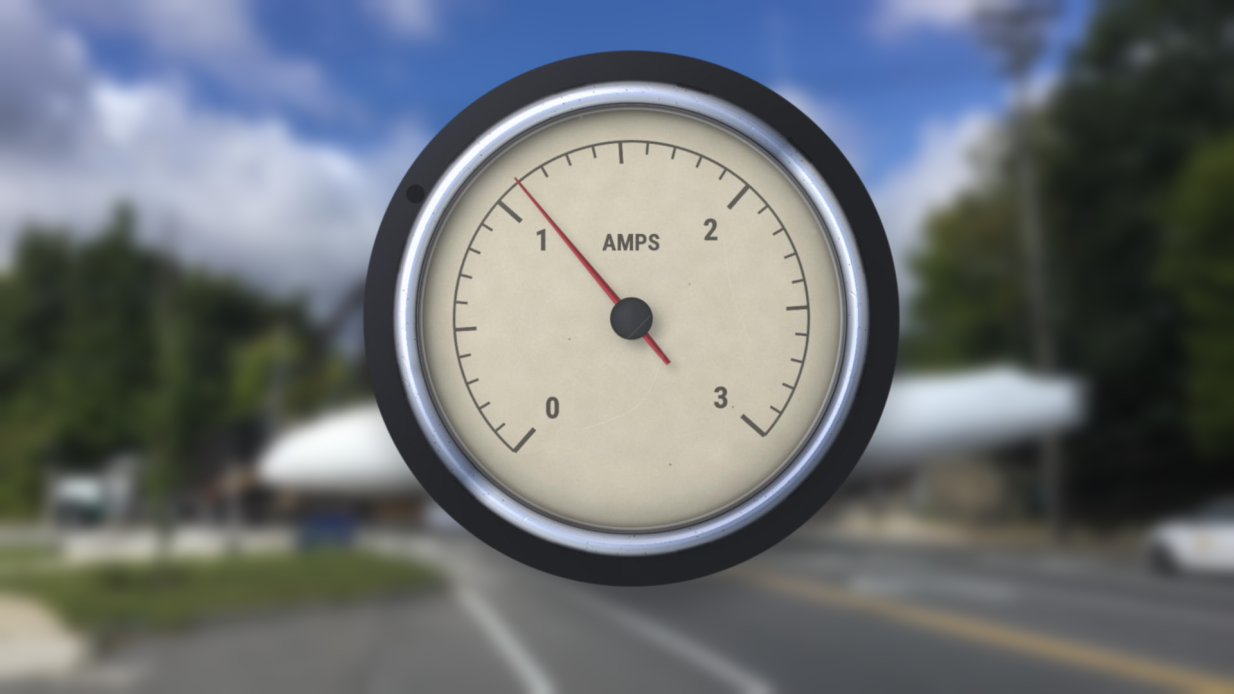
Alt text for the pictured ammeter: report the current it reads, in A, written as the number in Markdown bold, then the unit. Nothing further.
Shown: **1.1** A
